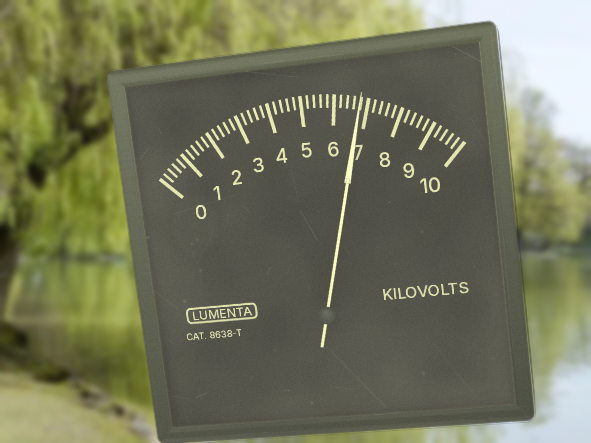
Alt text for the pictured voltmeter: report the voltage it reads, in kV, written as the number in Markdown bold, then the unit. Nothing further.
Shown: **6.8** kV
